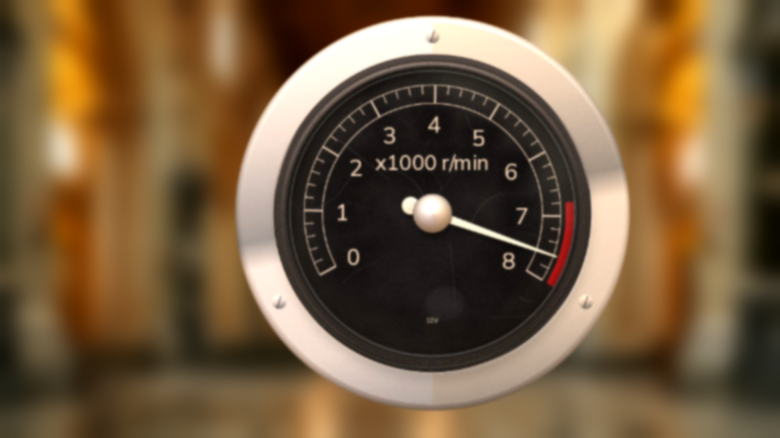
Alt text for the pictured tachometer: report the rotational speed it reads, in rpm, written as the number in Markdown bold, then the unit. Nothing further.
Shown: **7600** rpm
